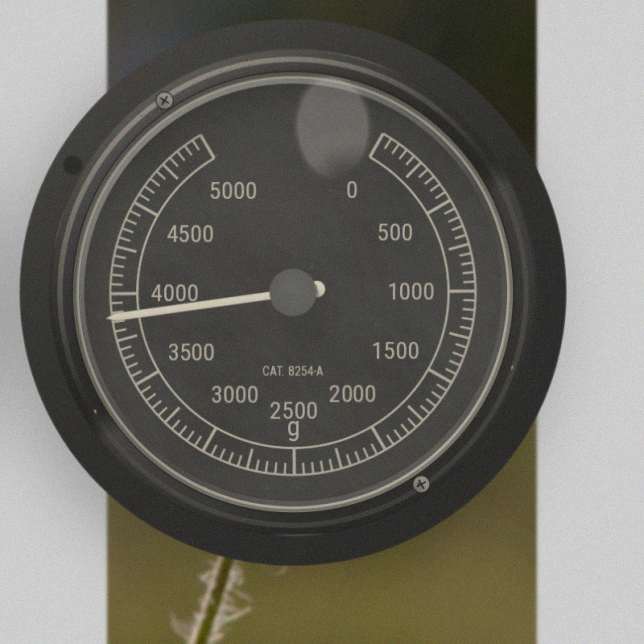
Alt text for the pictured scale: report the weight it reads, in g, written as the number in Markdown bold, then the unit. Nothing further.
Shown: **3875** g
